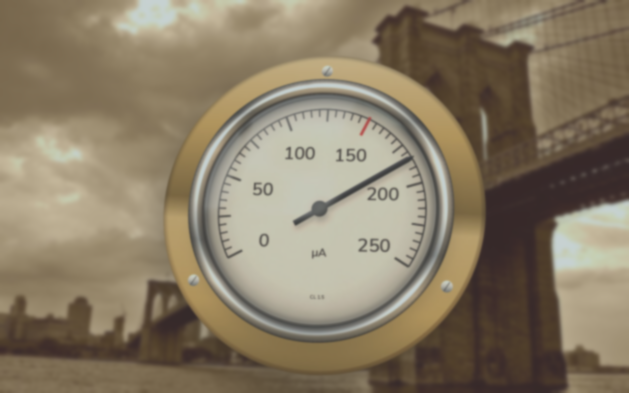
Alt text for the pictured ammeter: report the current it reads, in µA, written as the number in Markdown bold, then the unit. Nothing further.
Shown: **185** µA
